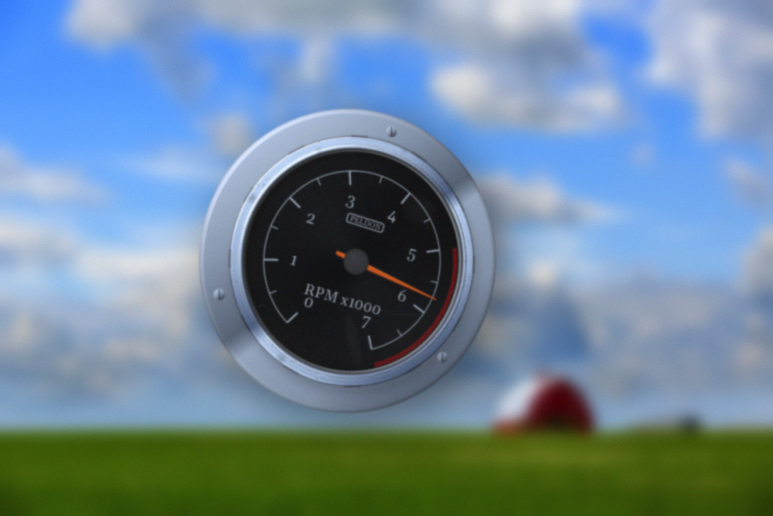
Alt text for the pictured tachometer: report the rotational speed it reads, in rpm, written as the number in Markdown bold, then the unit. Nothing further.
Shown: **5750** rpm
